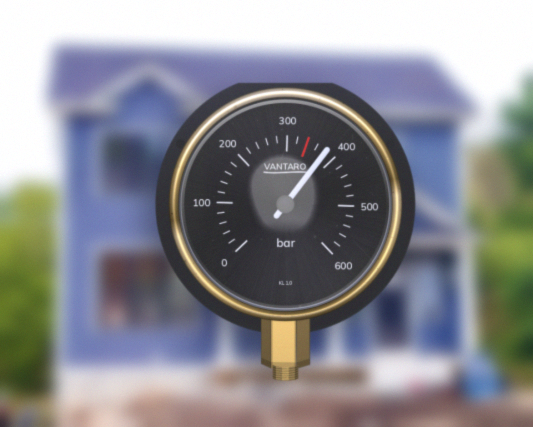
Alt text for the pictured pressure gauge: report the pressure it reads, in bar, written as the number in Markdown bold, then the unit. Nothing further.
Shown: **380** bar
